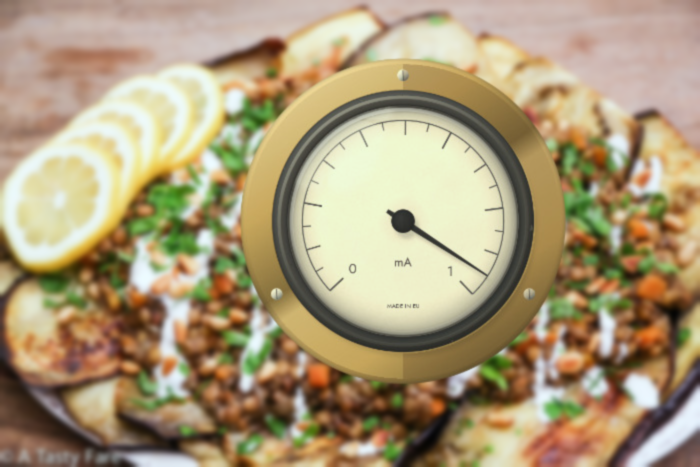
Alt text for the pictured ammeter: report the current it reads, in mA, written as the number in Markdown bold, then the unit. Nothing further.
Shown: **0.95** mA
